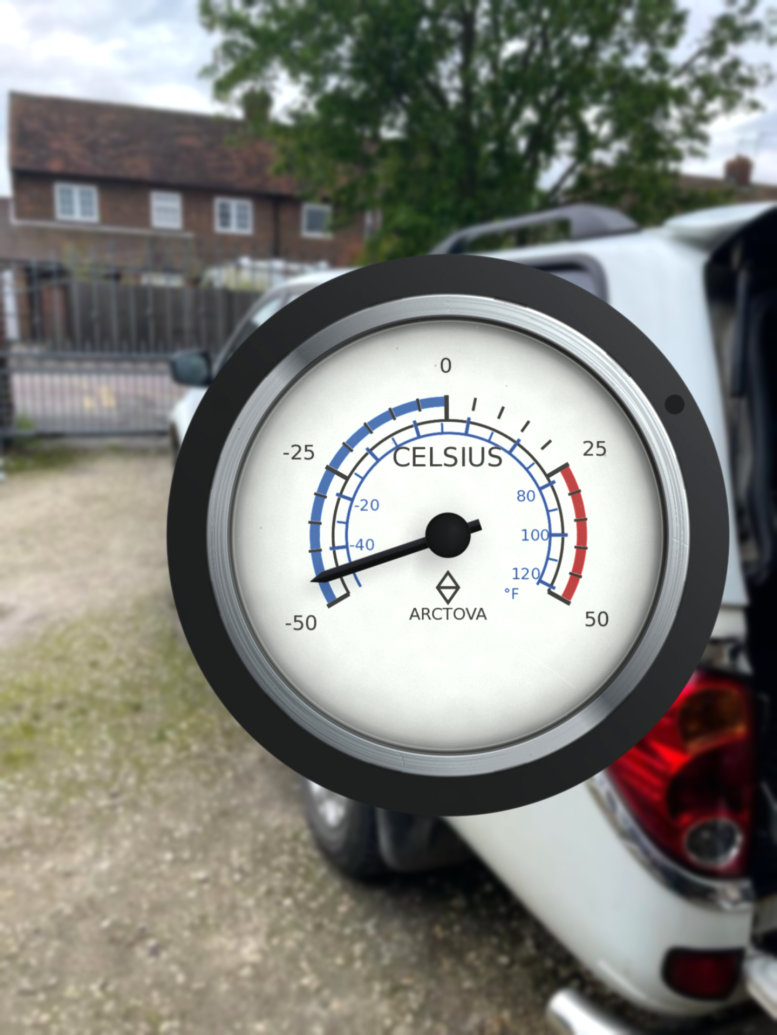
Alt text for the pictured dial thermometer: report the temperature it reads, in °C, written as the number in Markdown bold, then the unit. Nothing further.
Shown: **-45** °C
